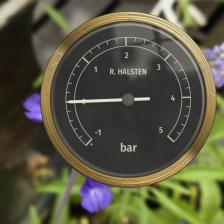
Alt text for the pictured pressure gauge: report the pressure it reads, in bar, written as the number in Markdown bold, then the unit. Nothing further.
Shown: **0** bar
